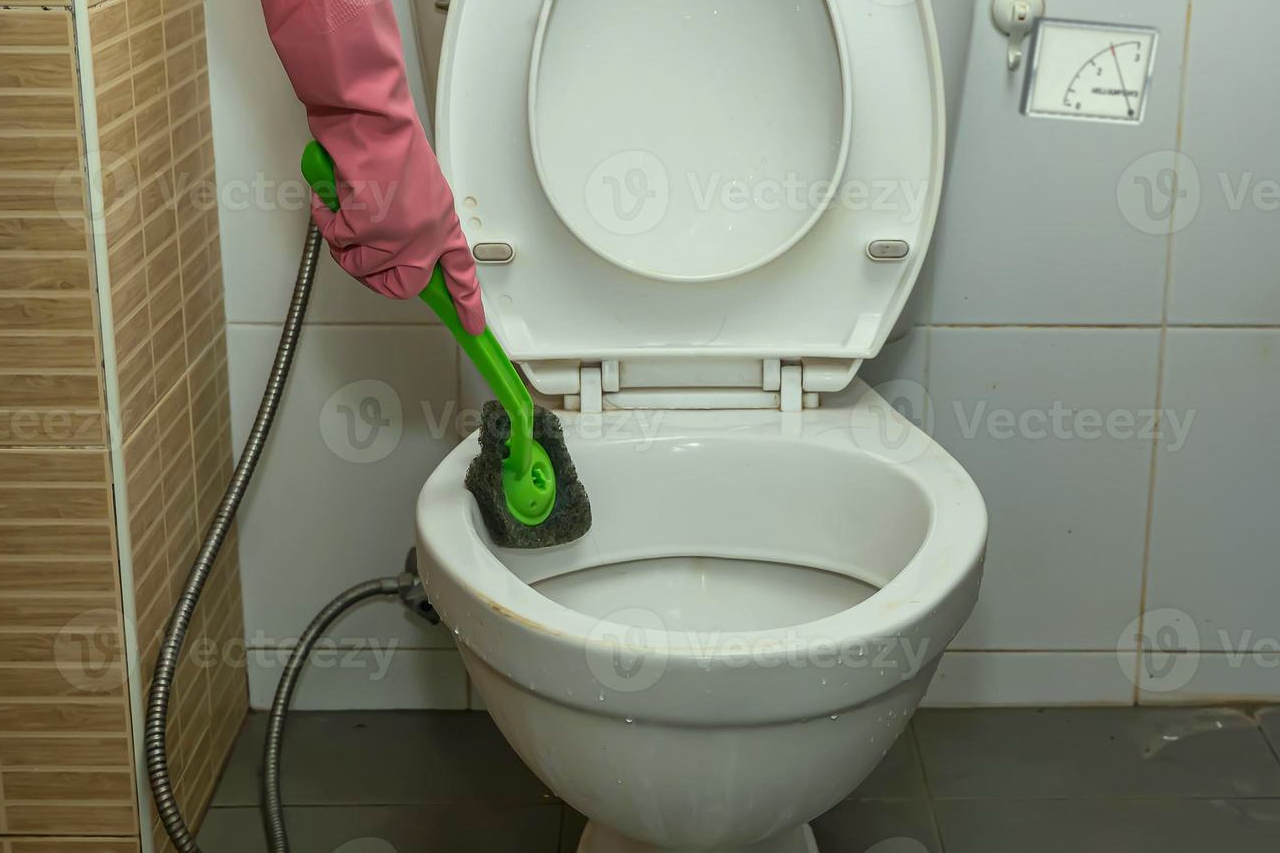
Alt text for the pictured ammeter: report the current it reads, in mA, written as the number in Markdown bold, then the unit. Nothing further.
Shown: **2.5** mA
